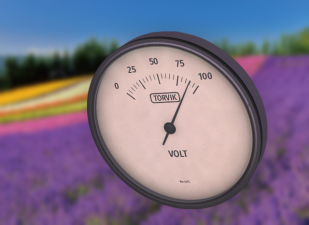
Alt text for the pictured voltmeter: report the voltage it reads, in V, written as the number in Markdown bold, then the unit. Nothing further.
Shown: **90** V
